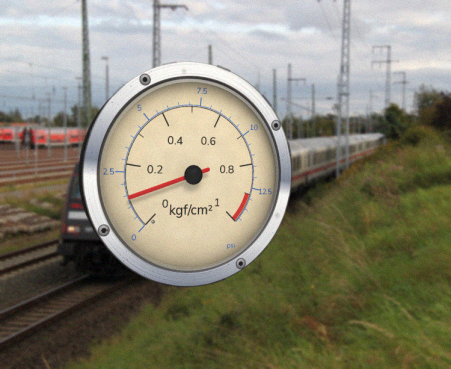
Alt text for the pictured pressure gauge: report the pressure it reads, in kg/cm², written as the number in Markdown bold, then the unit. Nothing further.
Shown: **0.1** kg/cm²
